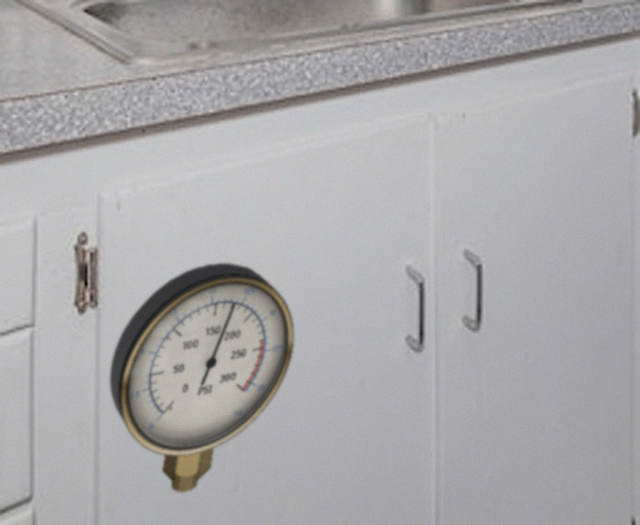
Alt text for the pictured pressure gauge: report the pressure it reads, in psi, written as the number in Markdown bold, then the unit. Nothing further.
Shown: **170** psi
